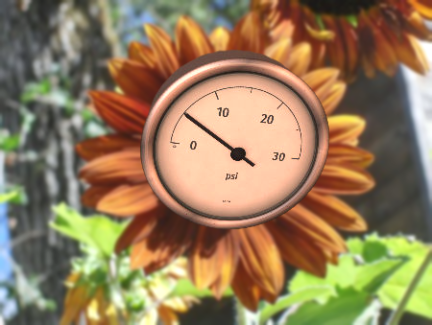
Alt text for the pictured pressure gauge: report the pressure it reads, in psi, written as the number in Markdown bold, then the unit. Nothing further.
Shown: **5** psi
